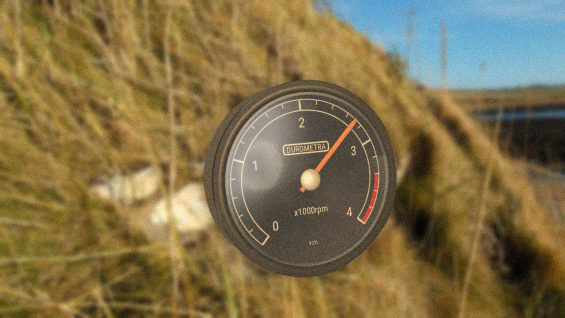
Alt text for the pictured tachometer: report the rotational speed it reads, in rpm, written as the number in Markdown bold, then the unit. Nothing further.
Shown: **2700** rpm
